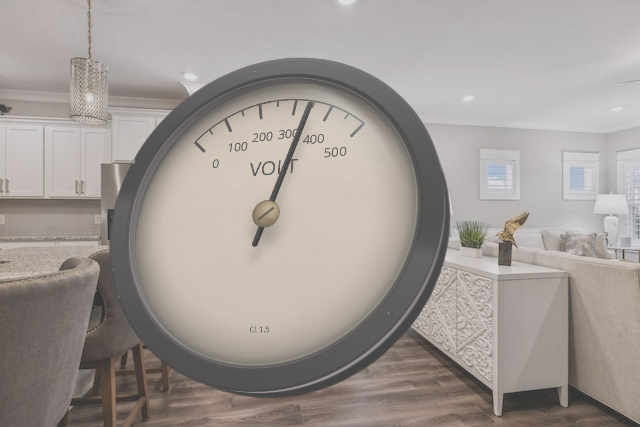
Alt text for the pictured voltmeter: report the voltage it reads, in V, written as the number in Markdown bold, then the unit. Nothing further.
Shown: **350** V
